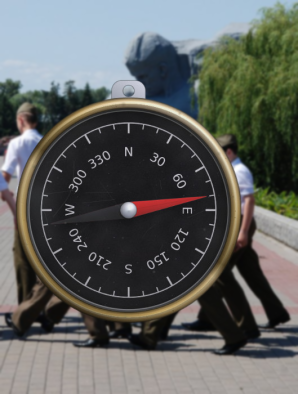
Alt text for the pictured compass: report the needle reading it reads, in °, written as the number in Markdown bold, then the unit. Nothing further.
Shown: **80** °
